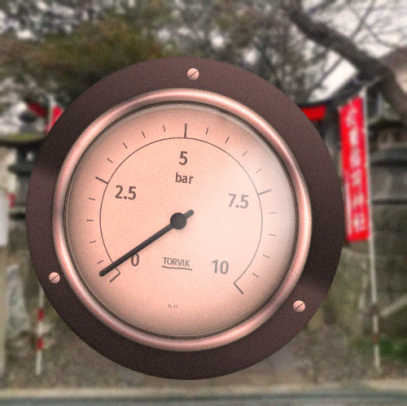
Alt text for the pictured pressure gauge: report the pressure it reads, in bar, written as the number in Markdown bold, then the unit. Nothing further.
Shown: **0.25** bar
